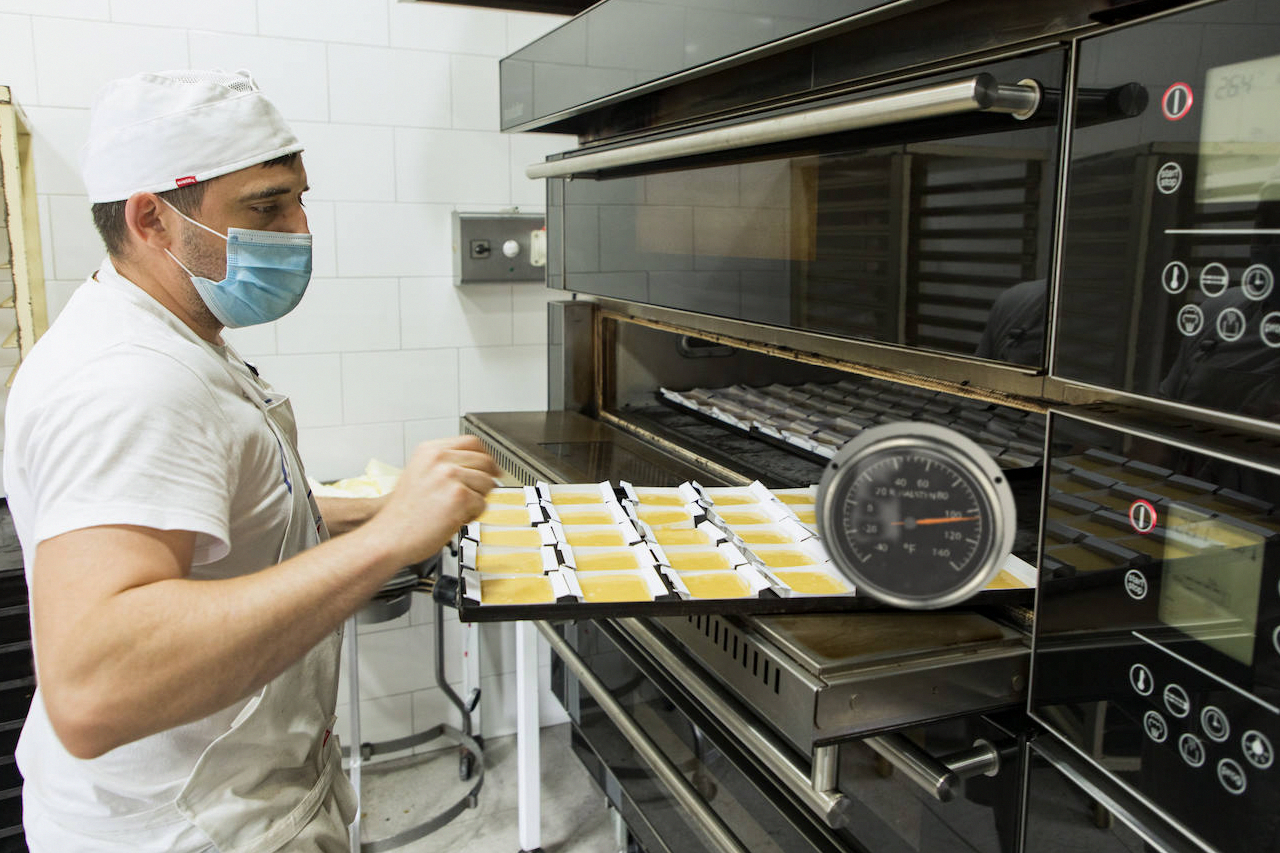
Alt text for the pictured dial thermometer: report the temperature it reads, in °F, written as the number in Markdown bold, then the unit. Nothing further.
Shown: **104** °F
